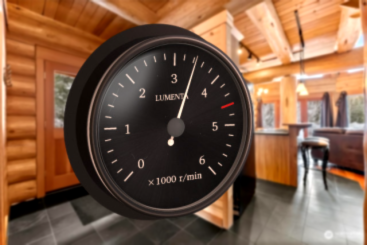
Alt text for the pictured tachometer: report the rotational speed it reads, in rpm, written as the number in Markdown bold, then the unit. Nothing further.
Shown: **3400** rpm
